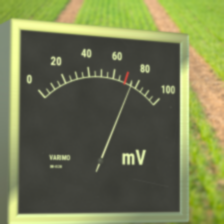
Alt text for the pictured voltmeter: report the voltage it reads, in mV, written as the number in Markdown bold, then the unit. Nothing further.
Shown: **75** mV
